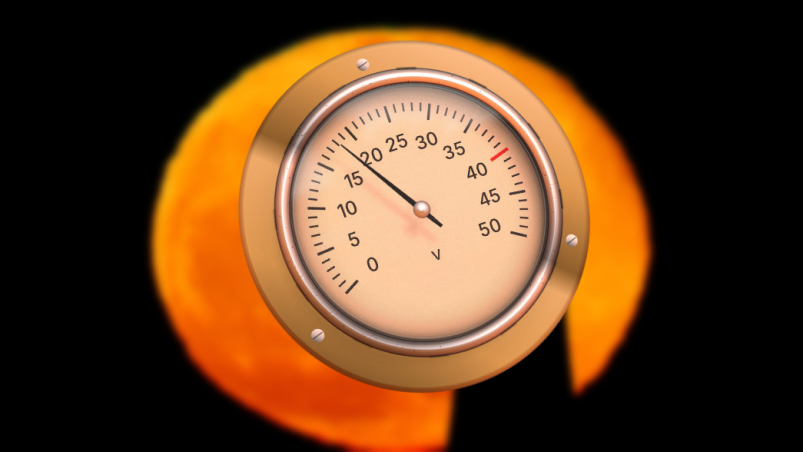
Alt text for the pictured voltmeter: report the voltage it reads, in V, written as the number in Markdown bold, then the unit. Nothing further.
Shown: **18** V
